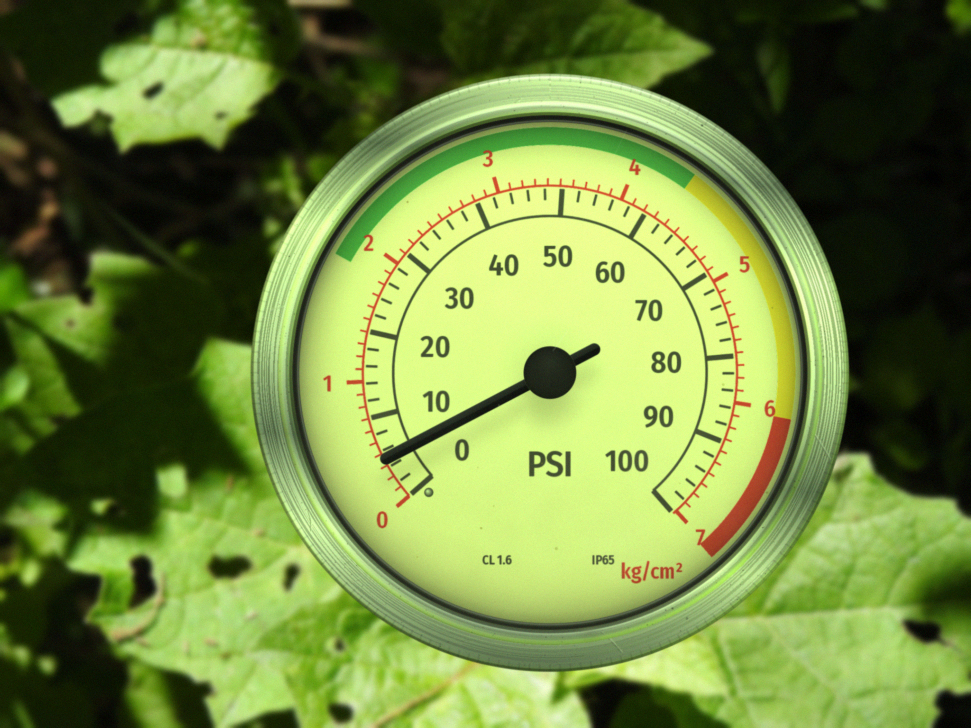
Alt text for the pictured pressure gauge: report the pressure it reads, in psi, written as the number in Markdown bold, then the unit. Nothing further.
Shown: **5** psi
